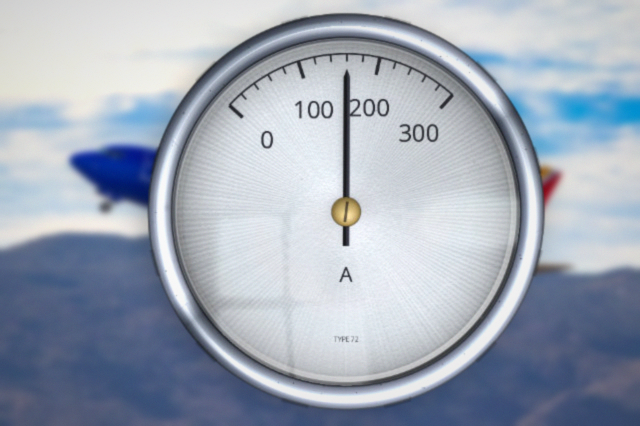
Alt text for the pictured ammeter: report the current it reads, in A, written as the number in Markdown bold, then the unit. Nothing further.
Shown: **160** A
